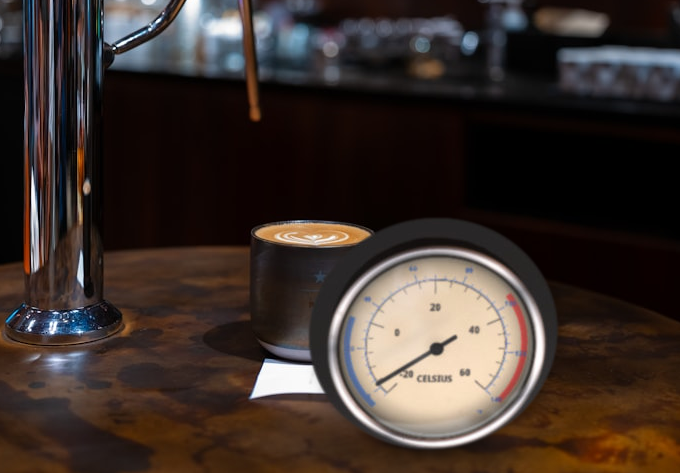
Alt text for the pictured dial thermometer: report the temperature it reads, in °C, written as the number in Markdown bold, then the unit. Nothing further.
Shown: **-16** °C
